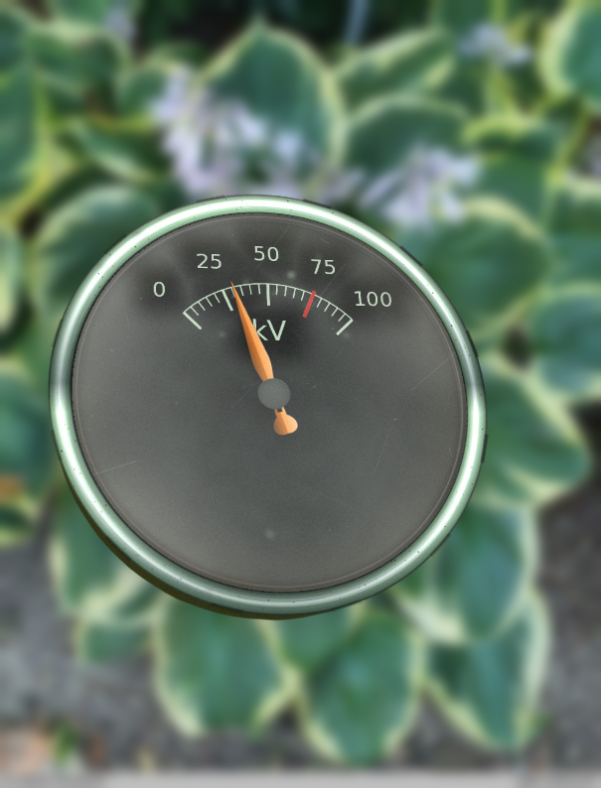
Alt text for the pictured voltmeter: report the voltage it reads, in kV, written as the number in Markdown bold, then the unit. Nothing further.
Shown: **30** kV
